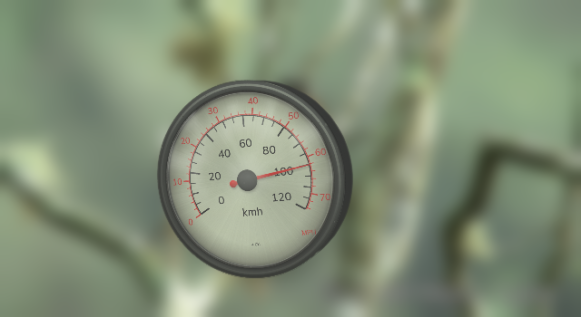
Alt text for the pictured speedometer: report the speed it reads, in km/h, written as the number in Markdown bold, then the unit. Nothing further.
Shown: **100** km/h
